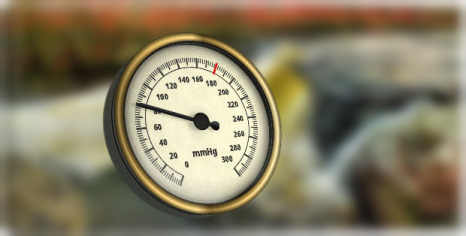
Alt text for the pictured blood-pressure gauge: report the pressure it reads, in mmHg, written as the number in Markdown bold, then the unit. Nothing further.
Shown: **80** mmHg
